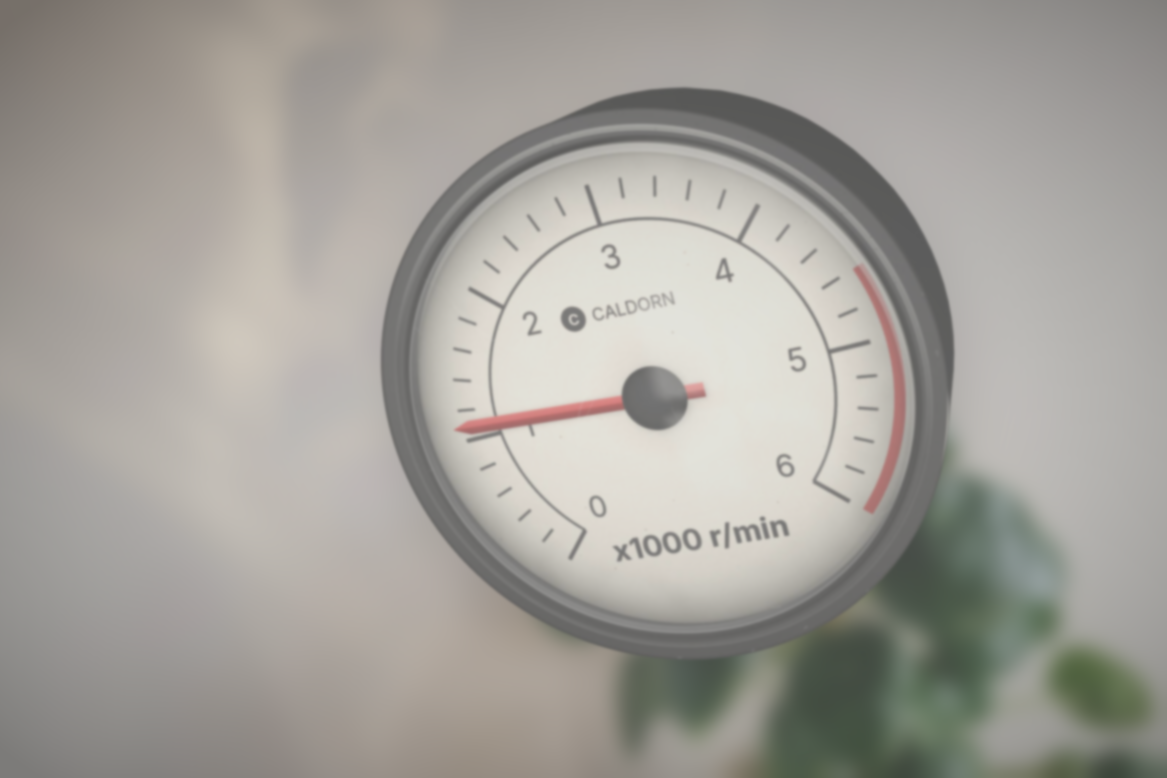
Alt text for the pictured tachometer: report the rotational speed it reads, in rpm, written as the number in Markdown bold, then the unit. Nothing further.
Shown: **1100** rpm
